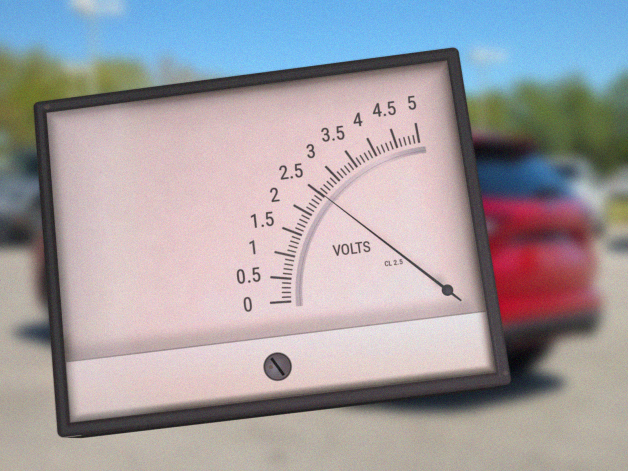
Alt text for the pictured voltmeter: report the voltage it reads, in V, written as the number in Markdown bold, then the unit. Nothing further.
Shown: **2.5** V
